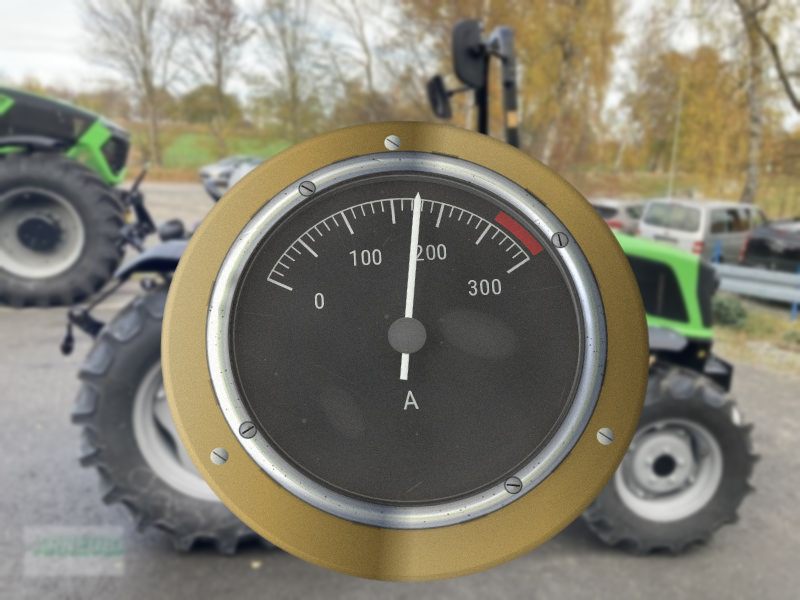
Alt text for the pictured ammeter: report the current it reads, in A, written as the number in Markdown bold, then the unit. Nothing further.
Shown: **175** A
